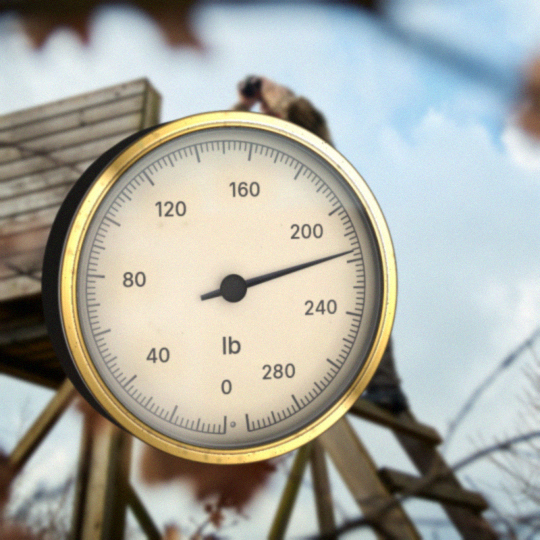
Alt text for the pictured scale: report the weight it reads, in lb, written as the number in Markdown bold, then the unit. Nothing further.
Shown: **216** lb
